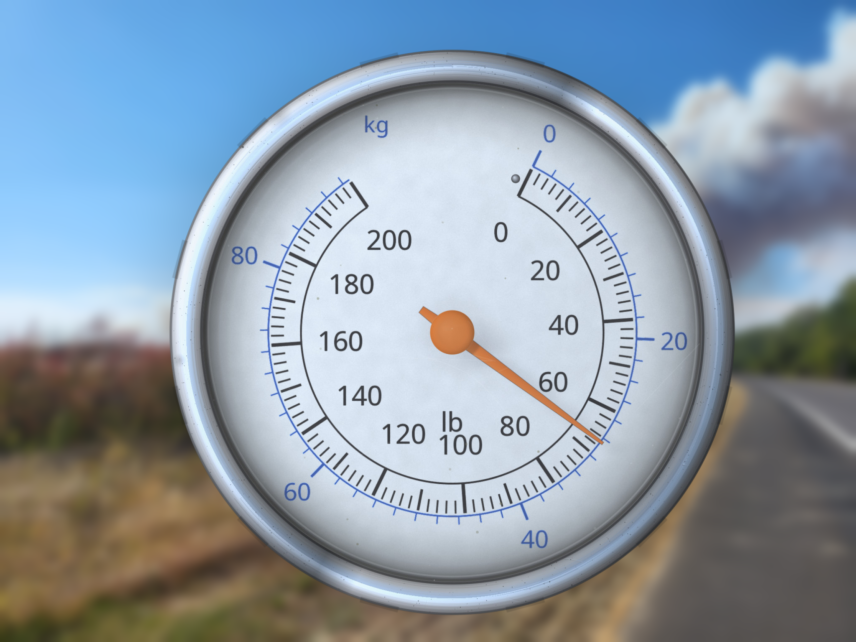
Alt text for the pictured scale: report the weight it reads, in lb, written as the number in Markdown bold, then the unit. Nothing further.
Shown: **67** lb
